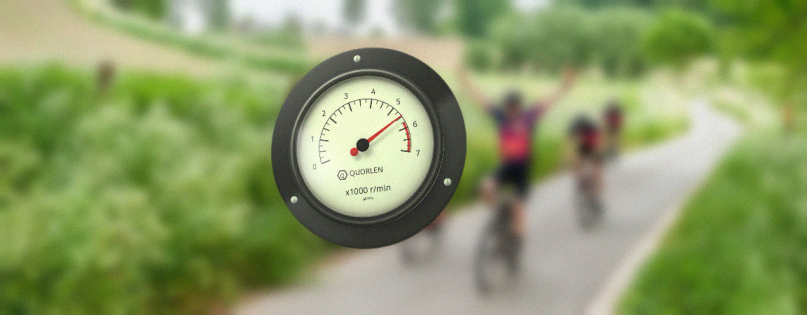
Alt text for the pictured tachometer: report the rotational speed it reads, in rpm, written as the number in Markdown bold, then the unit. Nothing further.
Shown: **5500** rpm
